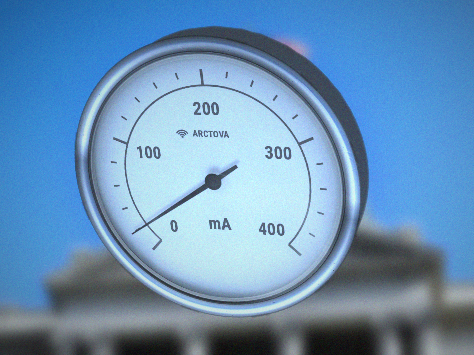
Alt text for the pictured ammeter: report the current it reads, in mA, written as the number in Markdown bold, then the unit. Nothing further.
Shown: **20** mA
